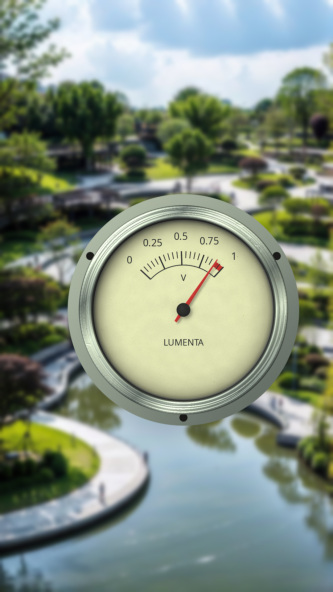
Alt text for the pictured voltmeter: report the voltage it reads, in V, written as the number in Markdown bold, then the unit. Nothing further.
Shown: **0.9** V
